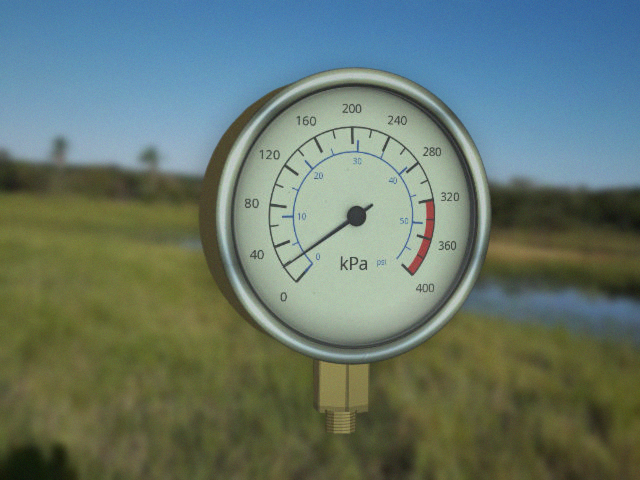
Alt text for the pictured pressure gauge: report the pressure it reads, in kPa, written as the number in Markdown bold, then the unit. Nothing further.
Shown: **20** kPa
